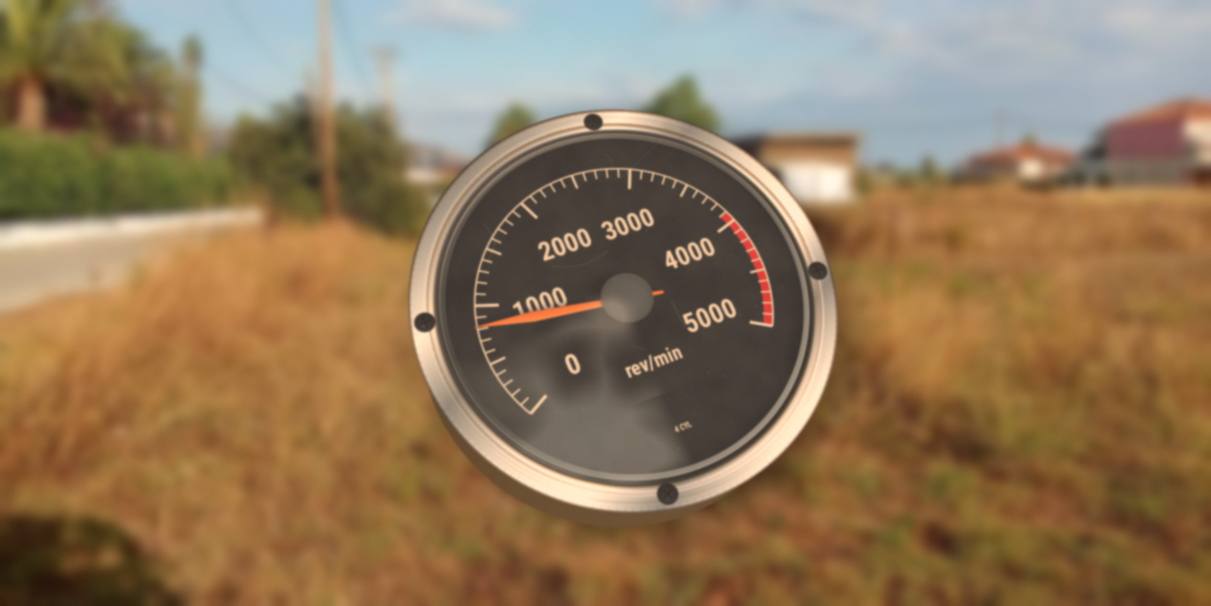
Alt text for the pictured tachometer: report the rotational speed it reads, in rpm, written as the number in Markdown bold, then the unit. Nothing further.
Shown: **800** rpm
